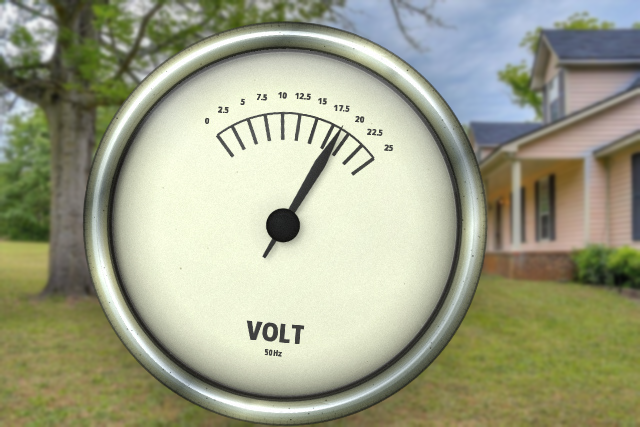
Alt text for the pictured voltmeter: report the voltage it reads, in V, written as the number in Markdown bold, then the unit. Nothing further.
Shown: **18.75** V
